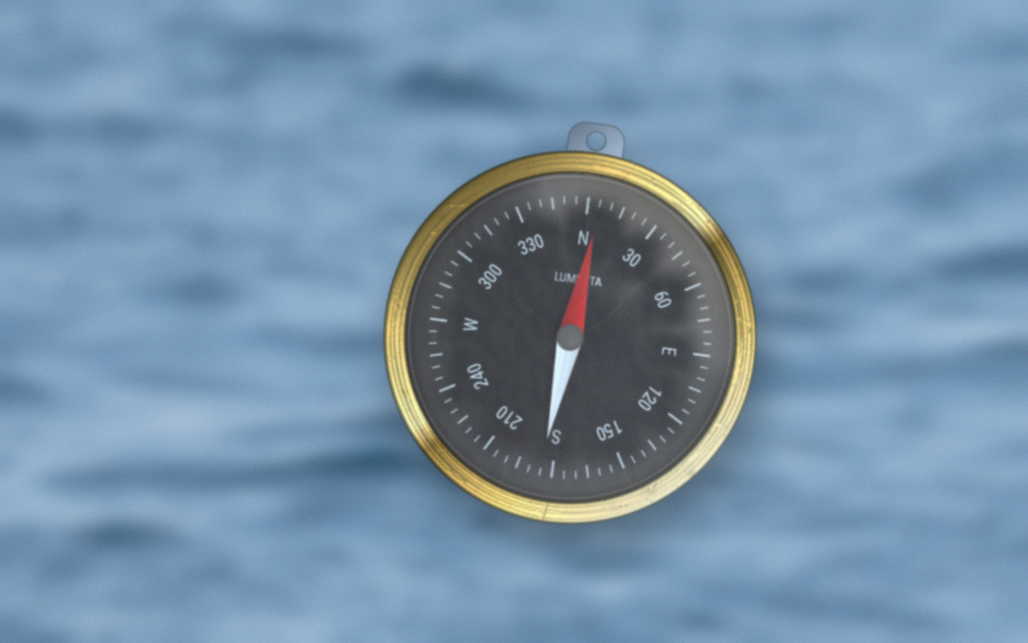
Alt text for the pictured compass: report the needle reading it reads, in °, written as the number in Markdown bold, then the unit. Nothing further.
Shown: **5** °
